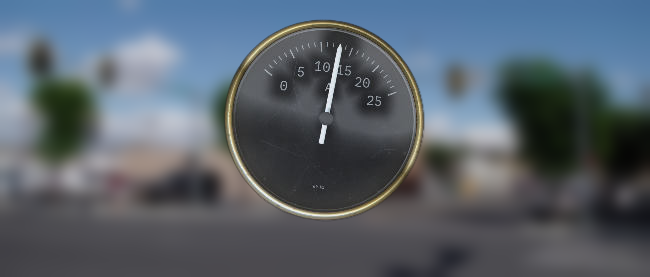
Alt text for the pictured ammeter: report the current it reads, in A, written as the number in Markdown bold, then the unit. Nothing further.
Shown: **13** A
